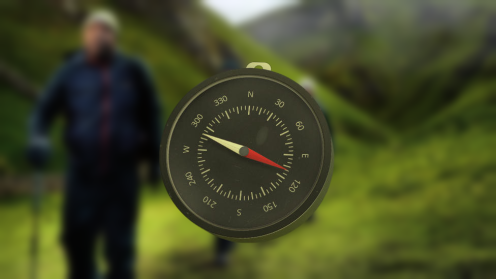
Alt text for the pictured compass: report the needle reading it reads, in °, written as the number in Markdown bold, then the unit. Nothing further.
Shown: **110** °
